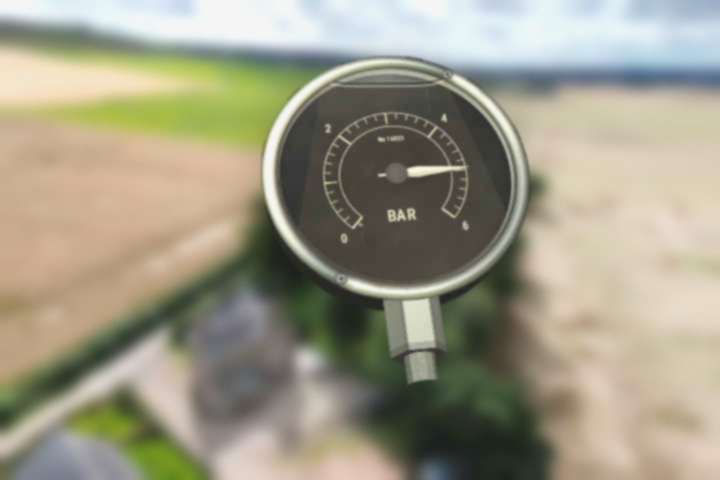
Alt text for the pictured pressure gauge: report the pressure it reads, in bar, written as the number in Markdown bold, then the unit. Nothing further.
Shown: **5** bar
